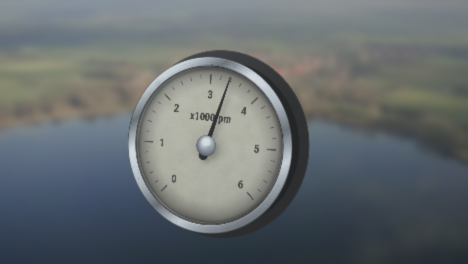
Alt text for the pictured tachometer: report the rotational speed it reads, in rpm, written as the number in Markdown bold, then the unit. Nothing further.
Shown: **3400** rpm
